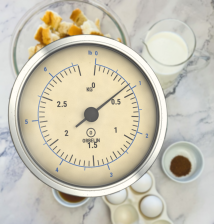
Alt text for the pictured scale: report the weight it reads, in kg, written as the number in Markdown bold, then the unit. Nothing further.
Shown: **0.4** kg
